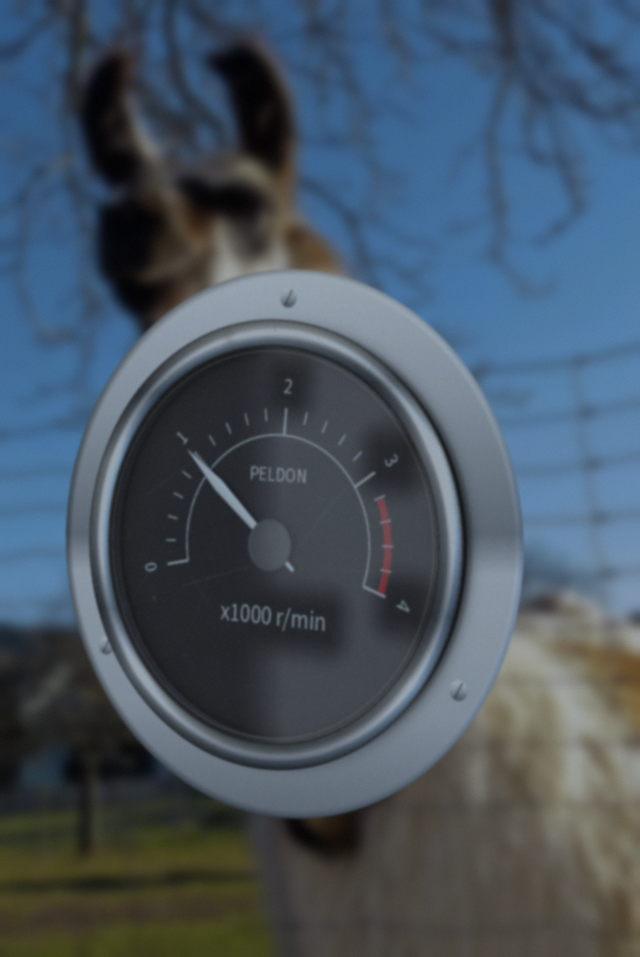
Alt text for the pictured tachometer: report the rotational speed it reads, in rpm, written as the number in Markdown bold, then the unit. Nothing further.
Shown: **1000** rpm
